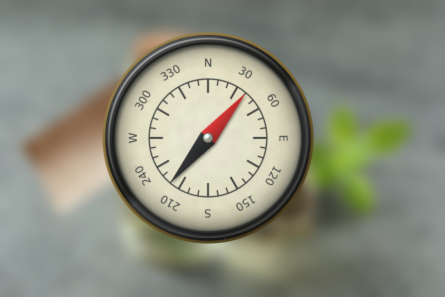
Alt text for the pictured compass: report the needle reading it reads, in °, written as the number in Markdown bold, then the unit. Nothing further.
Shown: **40** °
